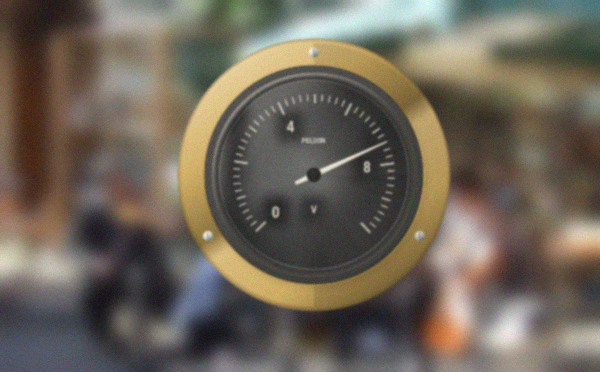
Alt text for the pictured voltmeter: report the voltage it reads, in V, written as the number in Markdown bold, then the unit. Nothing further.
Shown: **7.4** V
